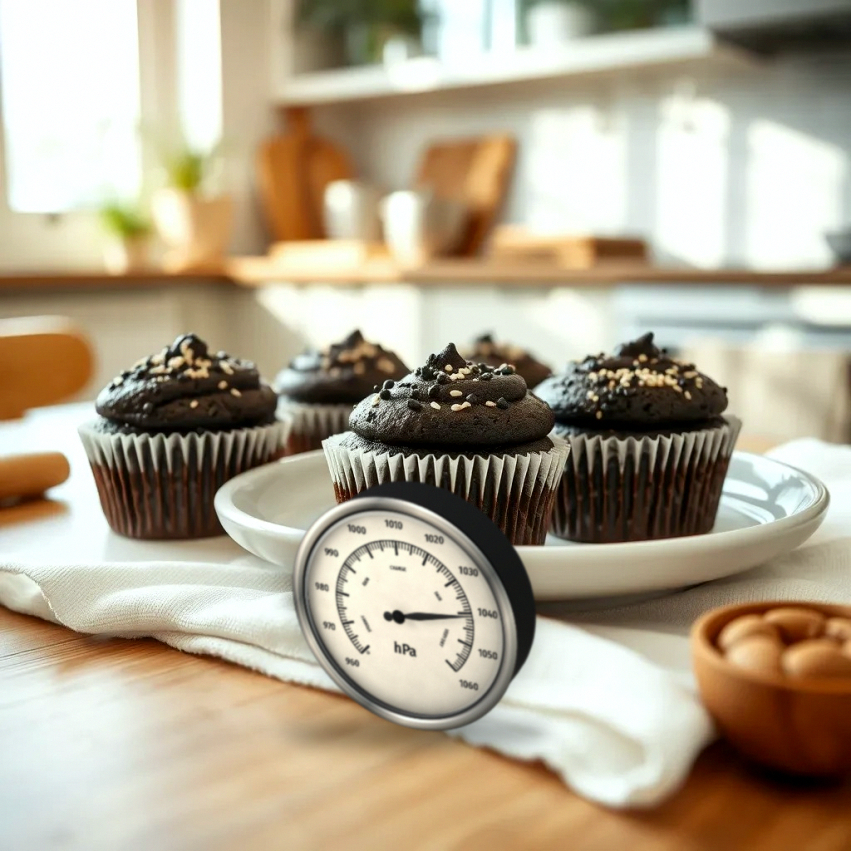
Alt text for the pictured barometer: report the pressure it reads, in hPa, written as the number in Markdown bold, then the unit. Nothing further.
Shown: **1040** hPa
